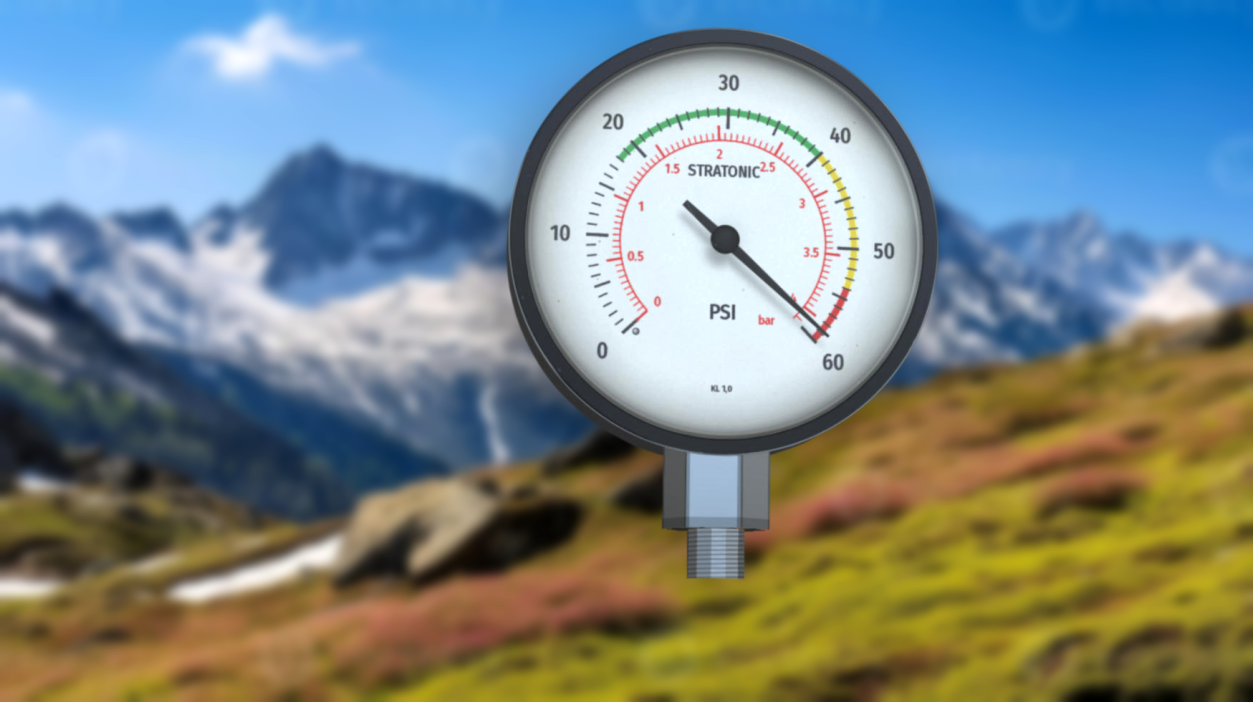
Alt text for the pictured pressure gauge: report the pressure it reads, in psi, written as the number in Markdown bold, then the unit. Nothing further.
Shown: **59** psi
